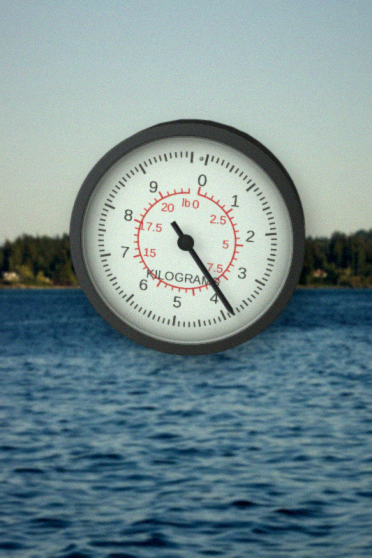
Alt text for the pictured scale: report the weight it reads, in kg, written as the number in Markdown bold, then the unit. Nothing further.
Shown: **3.8** kg
